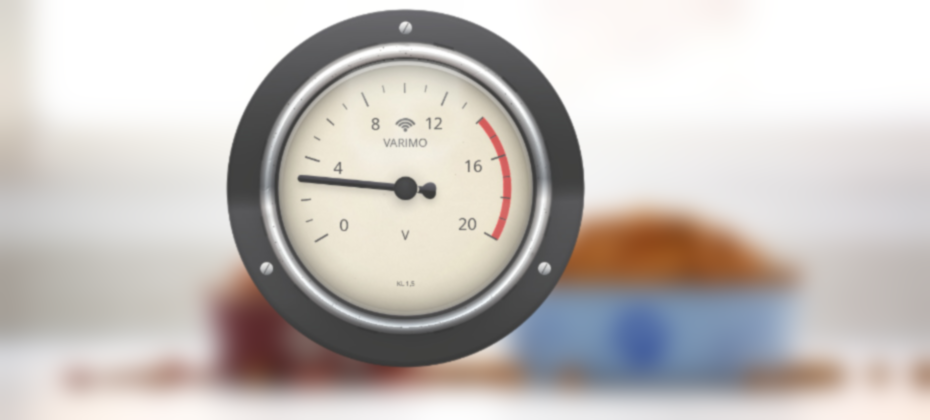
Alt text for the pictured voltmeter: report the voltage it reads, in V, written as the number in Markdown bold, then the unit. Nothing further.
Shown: **3** V
